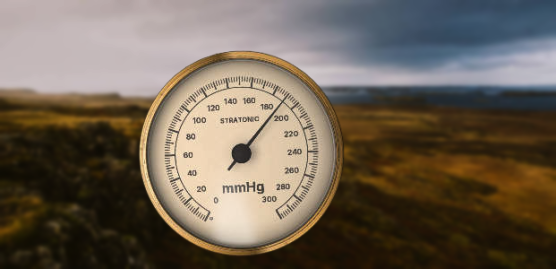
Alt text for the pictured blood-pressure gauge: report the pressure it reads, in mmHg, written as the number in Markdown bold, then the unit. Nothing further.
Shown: **190** mmHg
